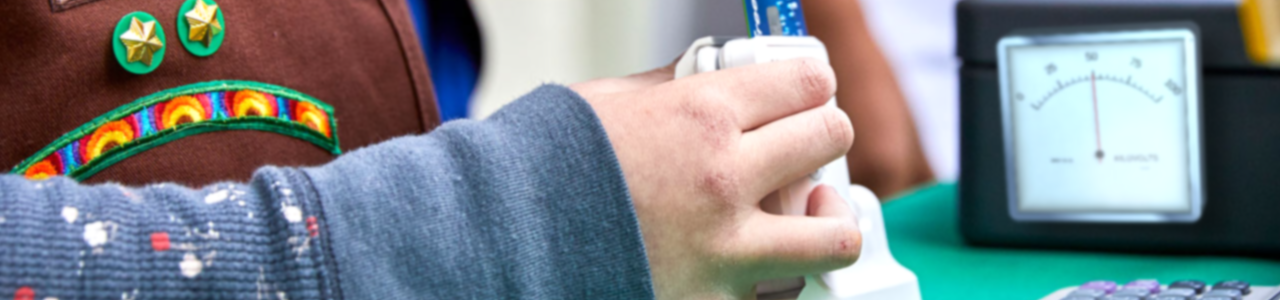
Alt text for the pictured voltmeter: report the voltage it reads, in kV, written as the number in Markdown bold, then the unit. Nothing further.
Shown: **50** kV
